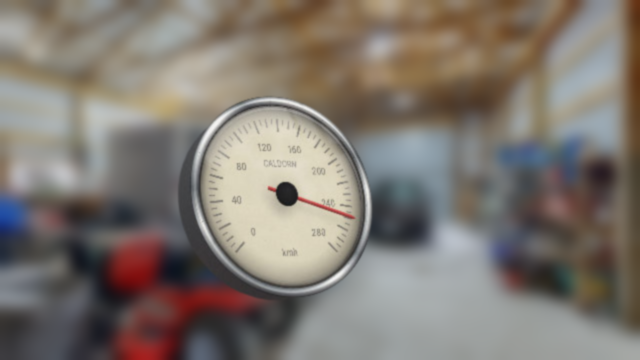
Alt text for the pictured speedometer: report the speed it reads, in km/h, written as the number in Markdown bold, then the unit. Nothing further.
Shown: **250** km/h
